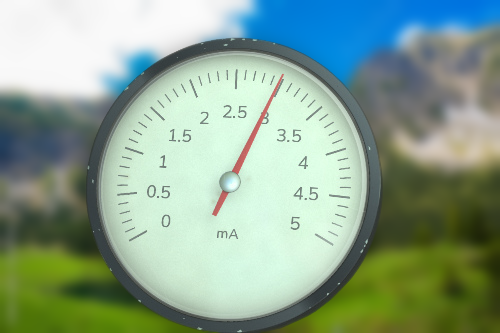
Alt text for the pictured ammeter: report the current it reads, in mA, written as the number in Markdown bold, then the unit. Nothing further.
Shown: **3** mA
